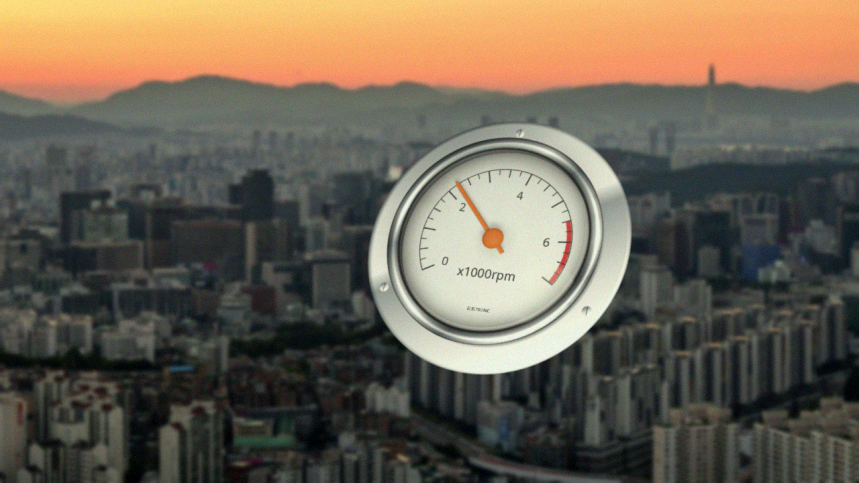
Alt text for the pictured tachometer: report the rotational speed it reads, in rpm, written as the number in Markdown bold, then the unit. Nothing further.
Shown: **2250** rpm
